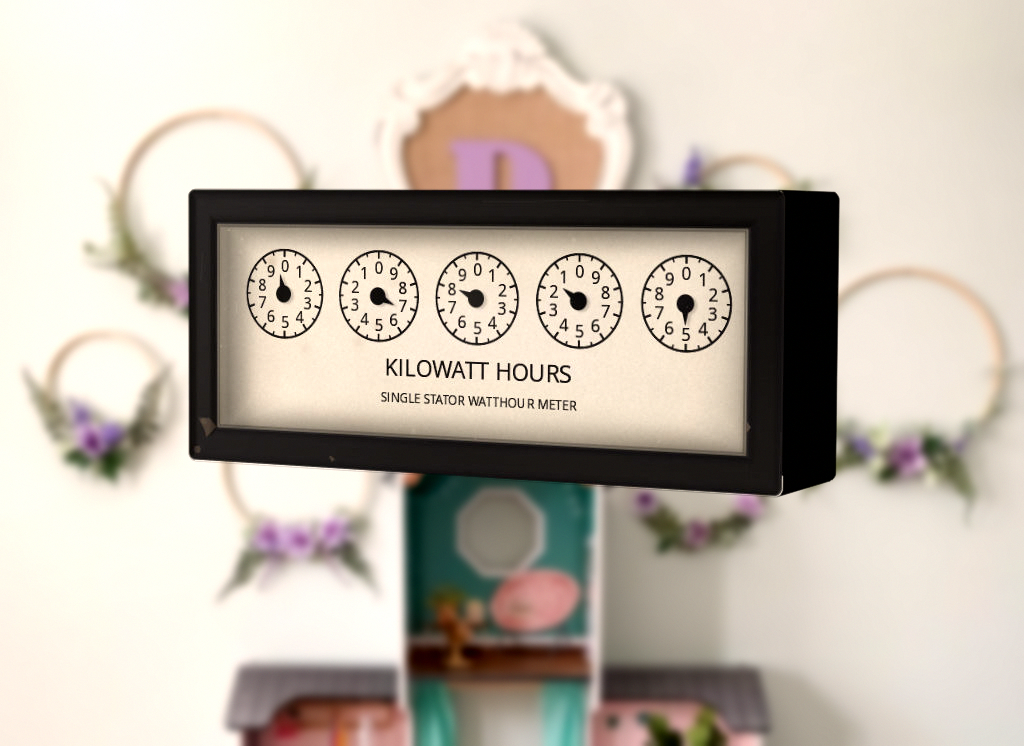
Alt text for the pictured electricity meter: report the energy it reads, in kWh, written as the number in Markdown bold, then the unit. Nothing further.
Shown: **96815** kWh
